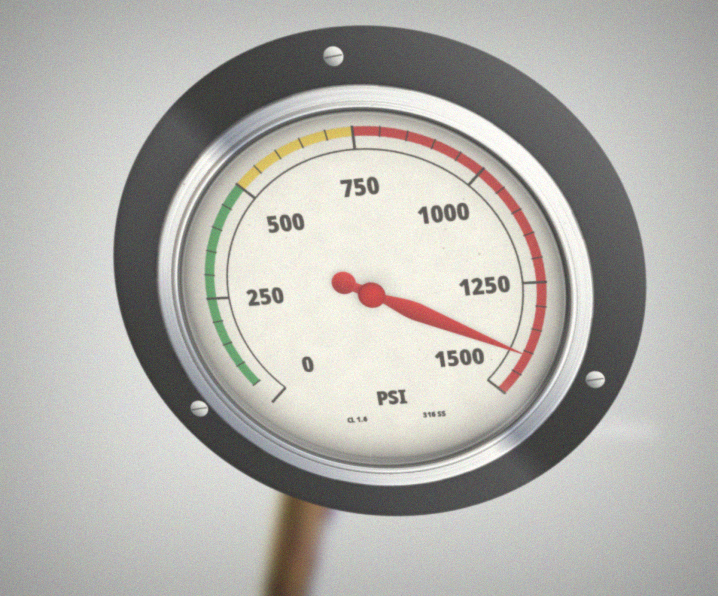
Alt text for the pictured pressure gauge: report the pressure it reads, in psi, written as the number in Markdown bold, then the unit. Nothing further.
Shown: **1400** psi
